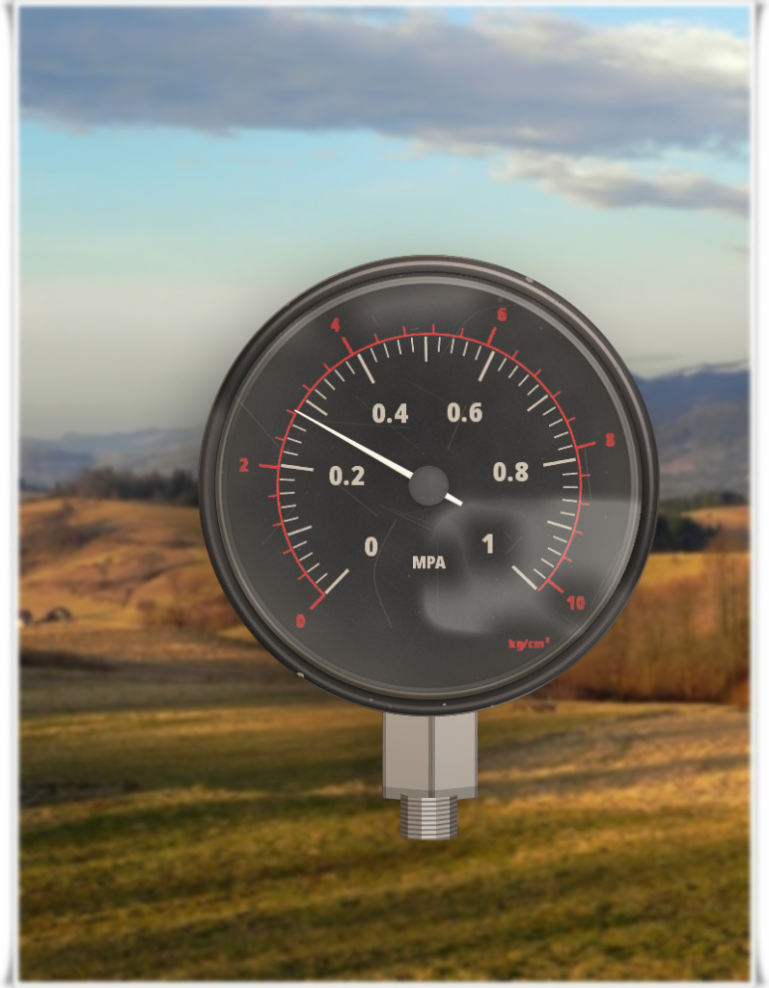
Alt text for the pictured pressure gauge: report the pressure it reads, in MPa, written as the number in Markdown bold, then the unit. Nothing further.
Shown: **0.28** MPa
